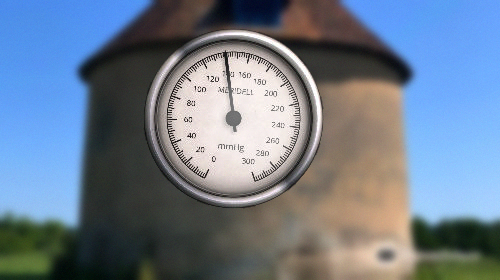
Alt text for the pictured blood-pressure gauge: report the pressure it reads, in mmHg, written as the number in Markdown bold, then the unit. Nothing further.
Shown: **140** mmHg
